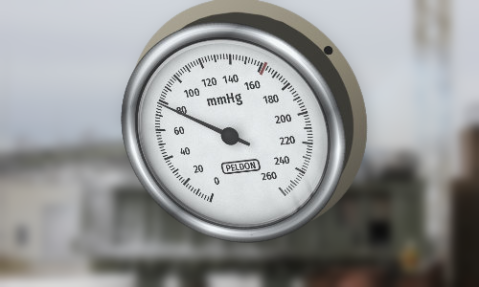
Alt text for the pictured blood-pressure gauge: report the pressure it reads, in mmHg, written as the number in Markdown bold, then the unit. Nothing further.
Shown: **80** mmHg
